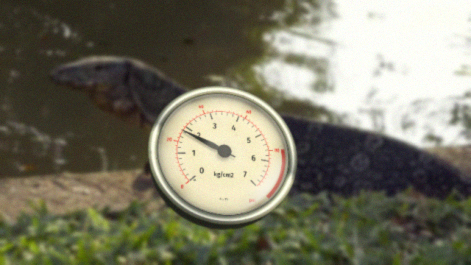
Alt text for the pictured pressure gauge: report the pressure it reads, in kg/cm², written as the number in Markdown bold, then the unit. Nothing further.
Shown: **1.8** kg/cm²
